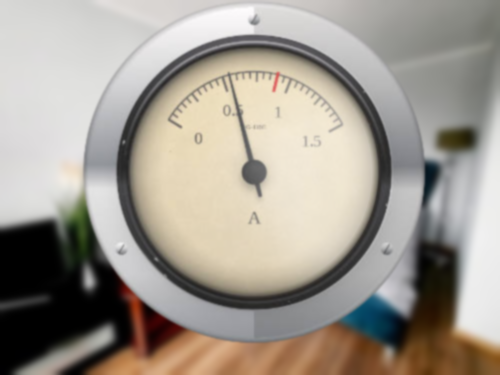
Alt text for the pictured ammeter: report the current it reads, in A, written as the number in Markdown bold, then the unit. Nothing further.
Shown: **0.55** A
